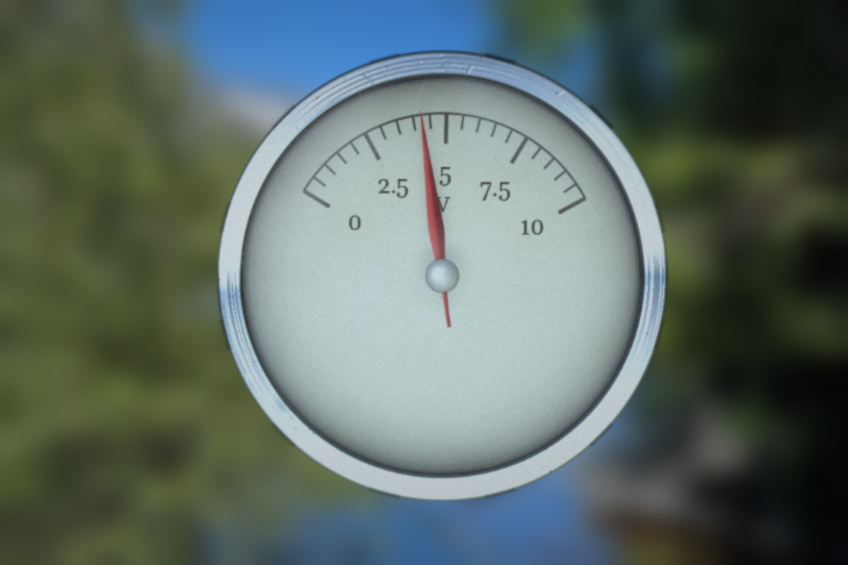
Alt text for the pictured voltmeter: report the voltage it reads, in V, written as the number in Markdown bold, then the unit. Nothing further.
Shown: **4.25** V
